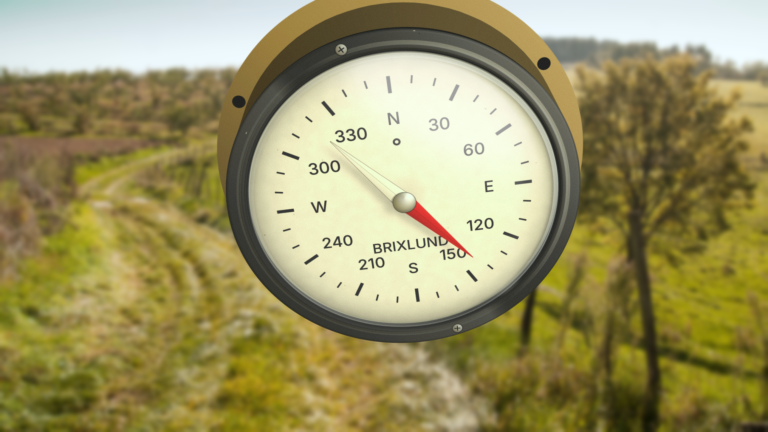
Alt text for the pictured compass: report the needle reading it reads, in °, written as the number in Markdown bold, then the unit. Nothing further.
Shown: **140** °
